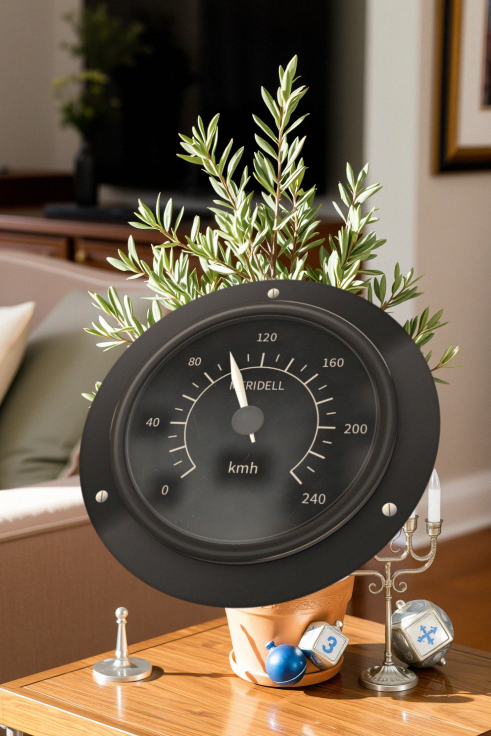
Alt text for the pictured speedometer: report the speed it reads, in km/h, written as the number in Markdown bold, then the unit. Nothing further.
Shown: **100** km/h
